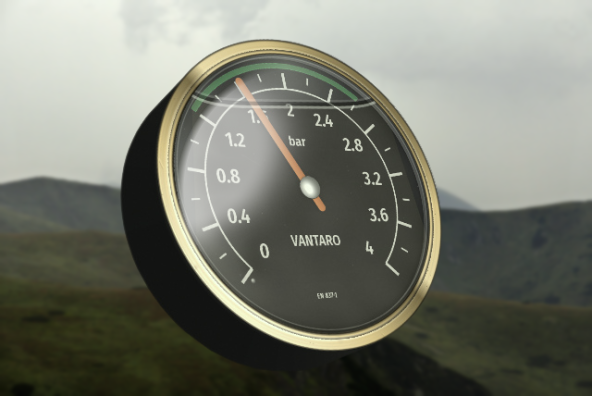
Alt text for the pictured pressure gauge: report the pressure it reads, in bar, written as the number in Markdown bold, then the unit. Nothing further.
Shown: **1.6** bar
